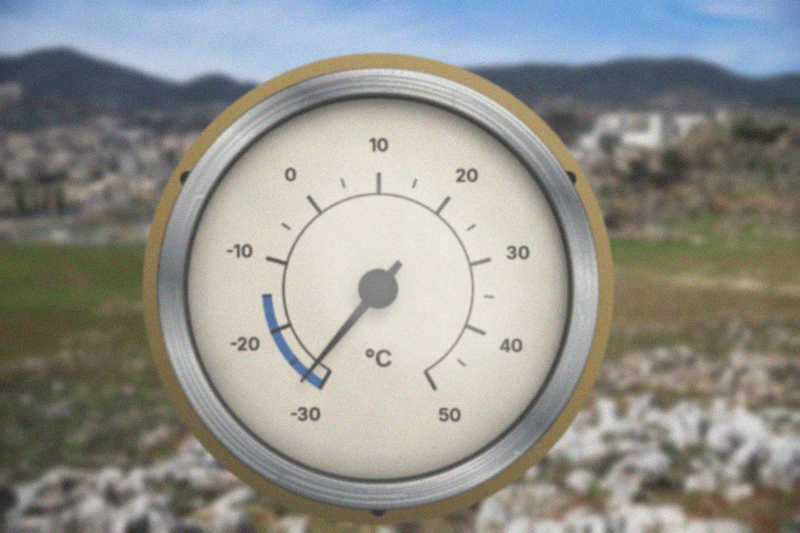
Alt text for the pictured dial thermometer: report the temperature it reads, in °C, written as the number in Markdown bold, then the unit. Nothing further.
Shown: **-27.5** °C
